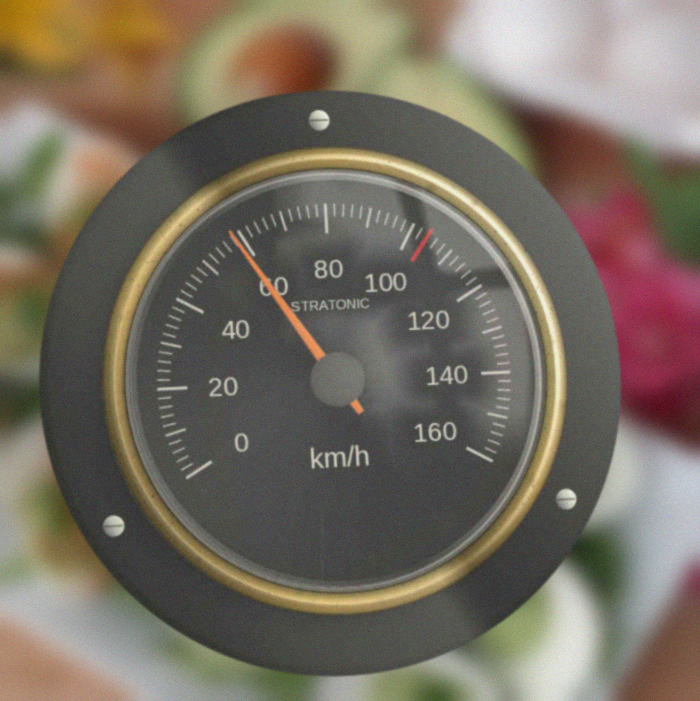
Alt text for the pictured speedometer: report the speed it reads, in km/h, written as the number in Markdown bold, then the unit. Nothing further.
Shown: **58** km/h
